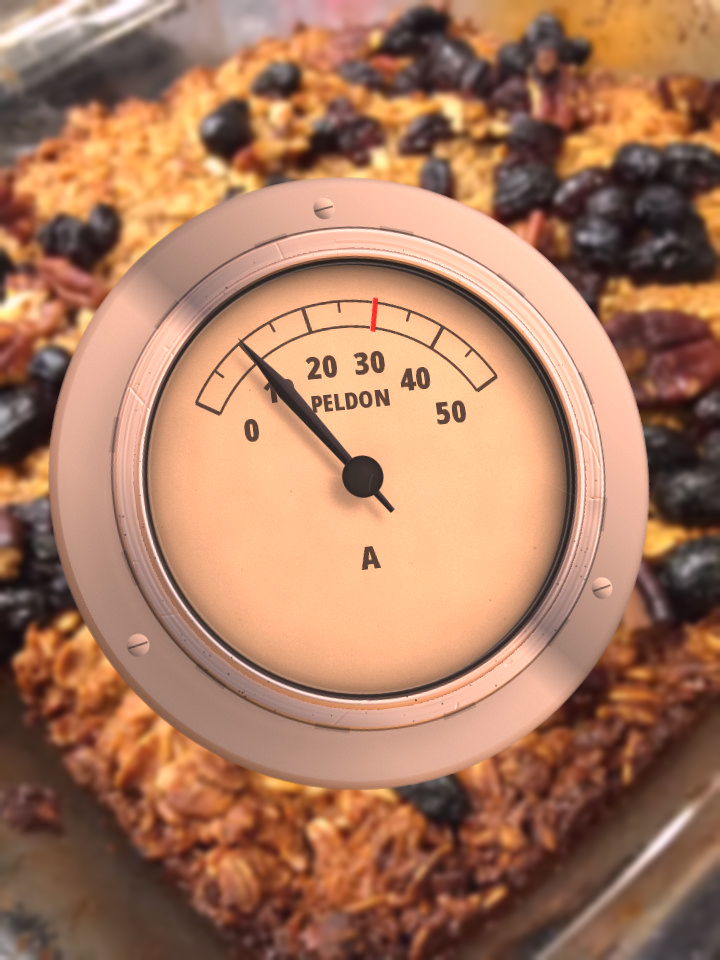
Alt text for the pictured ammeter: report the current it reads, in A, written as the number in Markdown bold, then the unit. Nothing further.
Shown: **10** A
